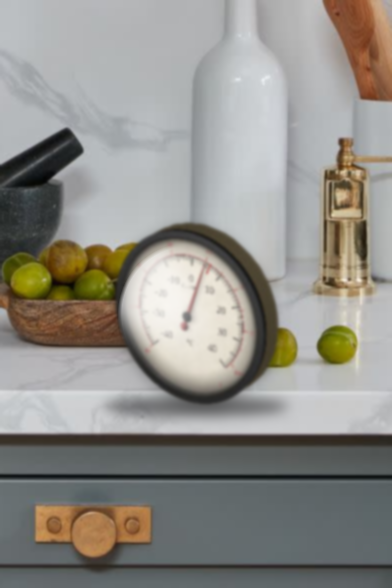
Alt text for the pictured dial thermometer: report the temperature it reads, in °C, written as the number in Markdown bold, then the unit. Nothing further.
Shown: **5** °C
